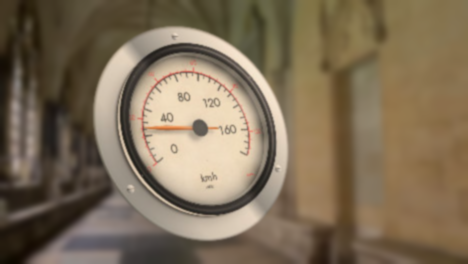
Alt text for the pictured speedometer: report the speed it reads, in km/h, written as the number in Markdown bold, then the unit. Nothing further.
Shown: **25** km/h
